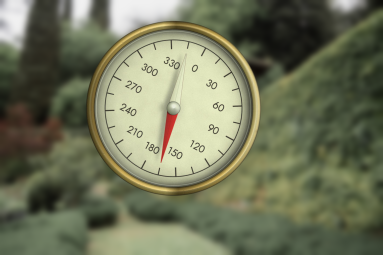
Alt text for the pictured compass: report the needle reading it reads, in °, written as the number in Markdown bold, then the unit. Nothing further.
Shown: **165** °
